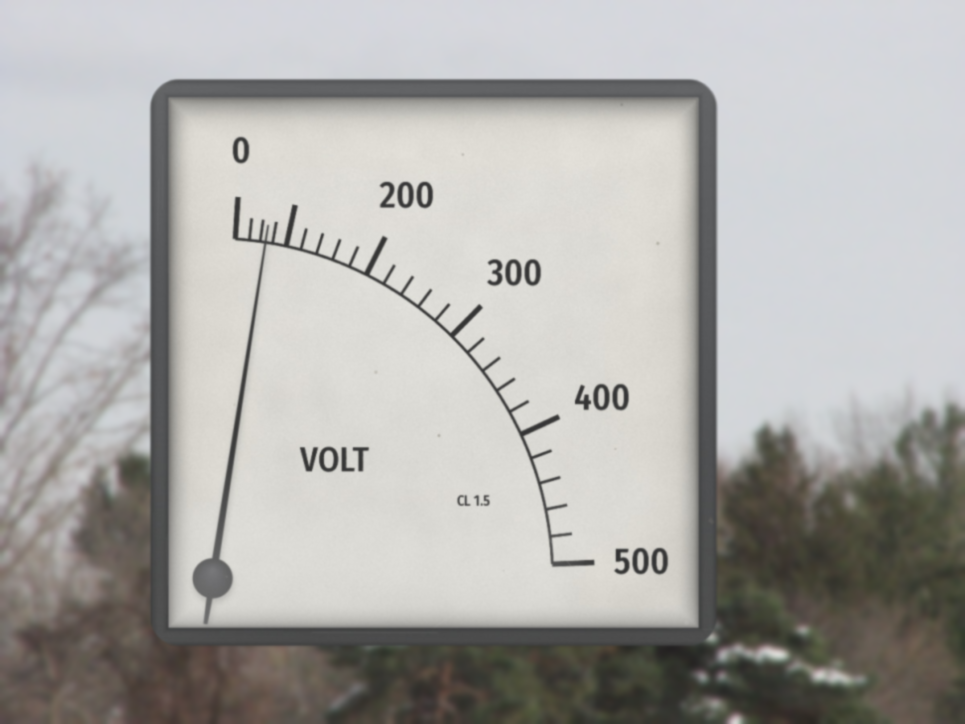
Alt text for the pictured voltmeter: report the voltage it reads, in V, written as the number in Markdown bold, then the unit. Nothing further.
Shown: **70** V
